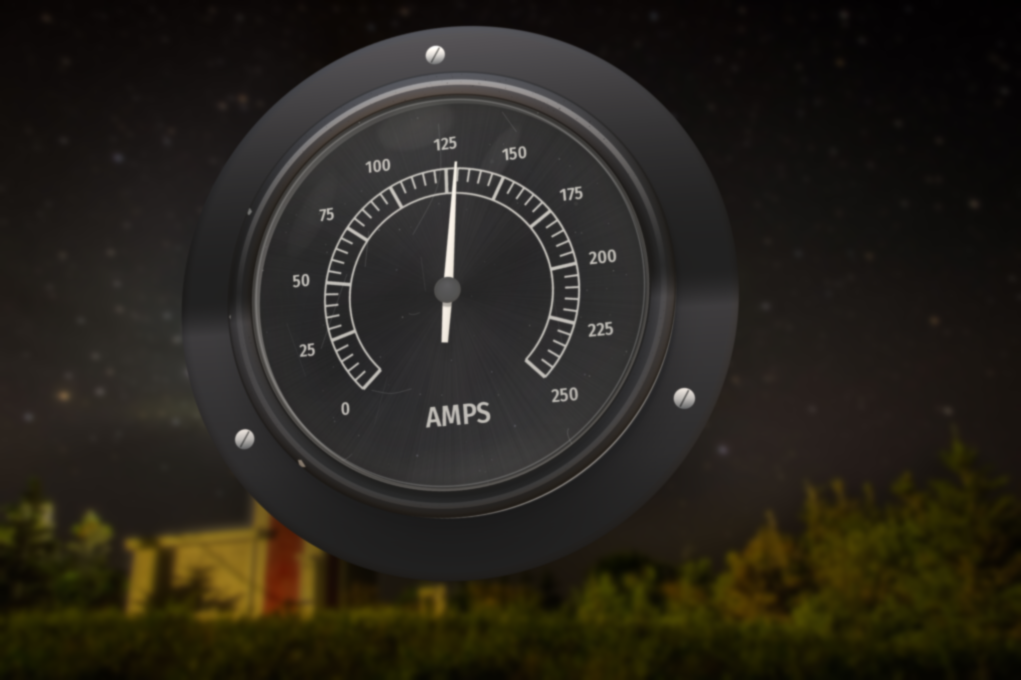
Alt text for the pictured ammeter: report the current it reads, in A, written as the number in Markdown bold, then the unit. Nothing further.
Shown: **130** A
